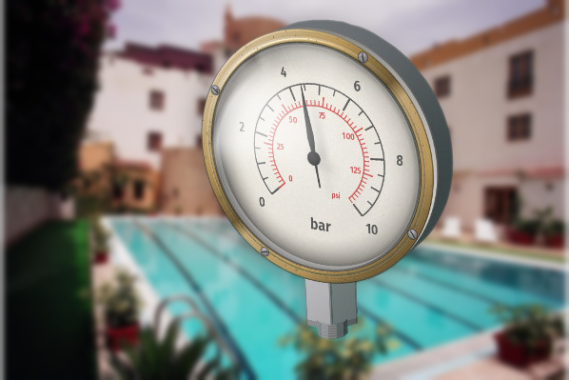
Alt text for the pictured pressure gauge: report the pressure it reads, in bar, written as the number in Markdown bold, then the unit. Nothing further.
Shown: **4.5** bar
